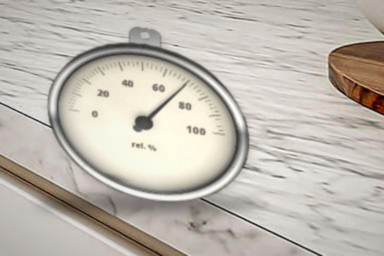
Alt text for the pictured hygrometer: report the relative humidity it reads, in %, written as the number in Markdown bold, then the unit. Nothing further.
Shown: **70** %
